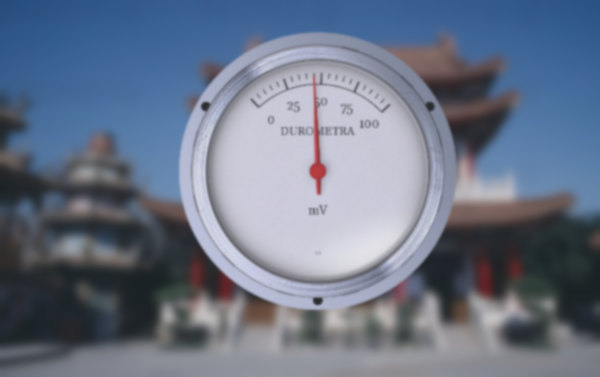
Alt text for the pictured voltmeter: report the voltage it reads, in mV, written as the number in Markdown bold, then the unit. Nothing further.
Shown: **45** mV
